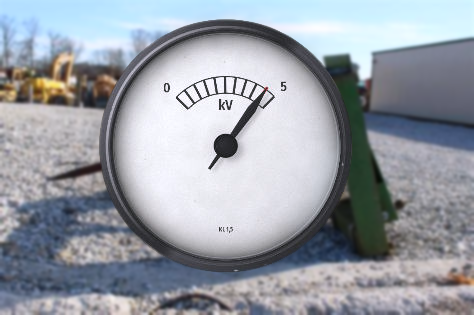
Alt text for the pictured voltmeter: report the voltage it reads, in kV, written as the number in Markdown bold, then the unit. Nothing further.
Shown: **4.5** kV
